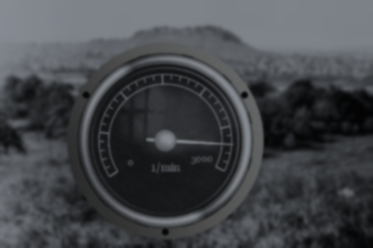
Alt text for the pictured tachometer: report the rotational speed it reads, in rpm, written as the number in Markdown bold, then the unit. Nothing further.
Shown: **2700** rpm
